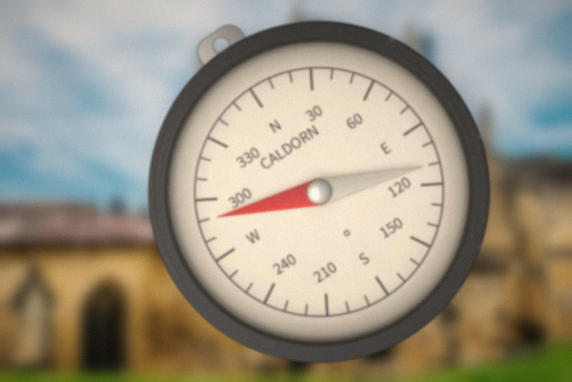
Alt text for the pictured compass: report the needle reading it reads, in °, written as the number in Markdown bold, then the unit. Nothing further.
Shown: **290** °
